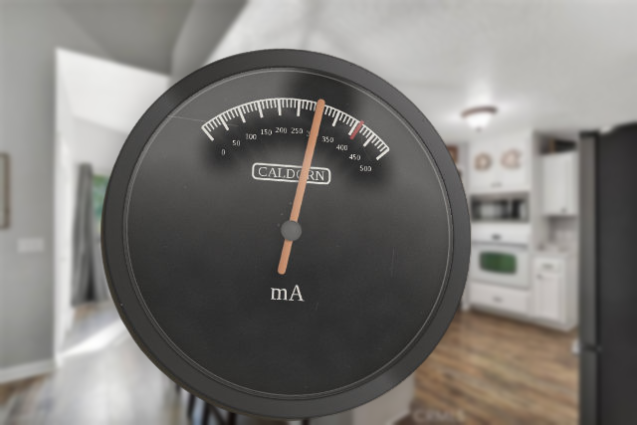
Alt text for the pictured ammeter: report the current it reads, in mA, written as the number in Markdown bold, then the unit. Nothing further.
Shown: **300** mA
